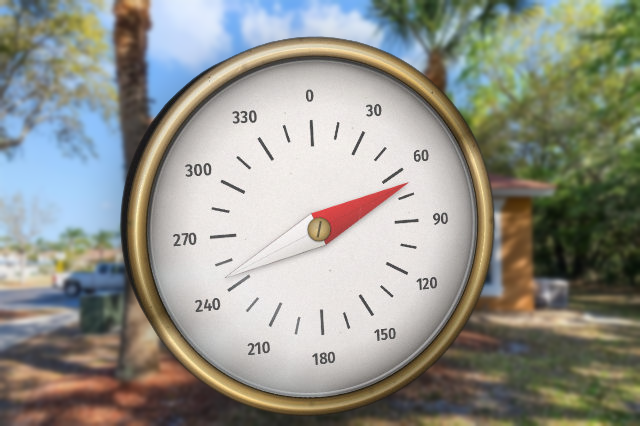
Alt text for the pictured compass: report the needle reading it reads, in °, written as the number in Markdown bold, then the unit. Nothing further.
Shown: **67.5** °
